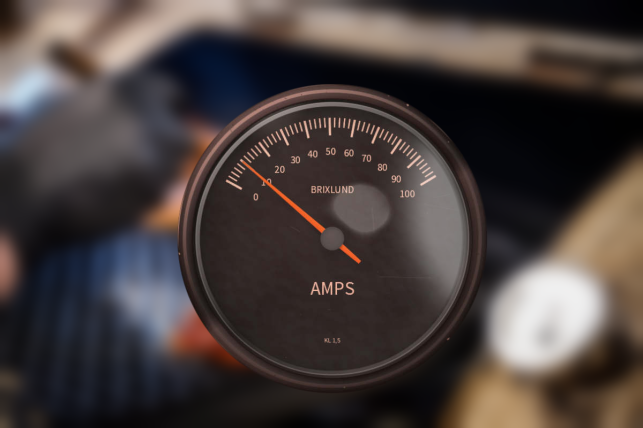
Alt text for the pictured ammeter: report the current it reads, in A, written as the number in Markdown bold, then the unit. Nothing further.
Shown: **10** A
